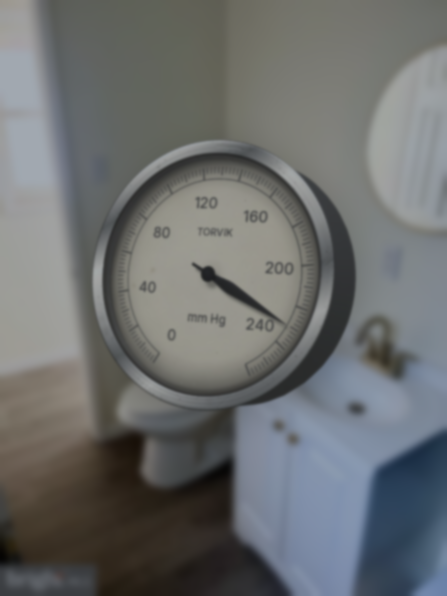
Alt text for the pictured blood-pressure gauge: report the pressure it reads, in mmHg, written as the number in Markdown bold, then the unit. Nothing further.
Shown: **230** mmHg
